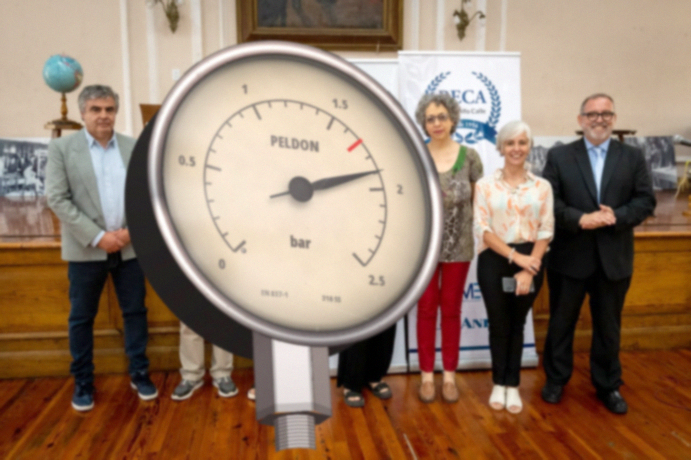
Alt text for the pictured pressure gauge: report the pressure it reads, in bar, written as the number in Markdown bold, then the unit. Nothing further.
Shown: **1.9** bar
